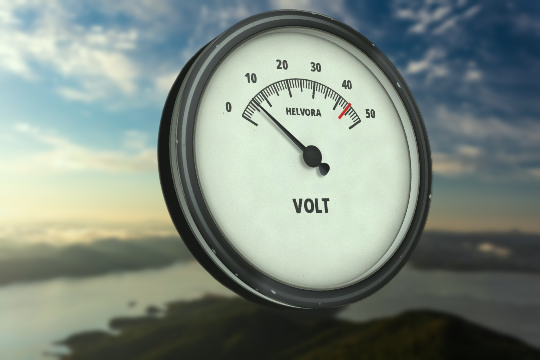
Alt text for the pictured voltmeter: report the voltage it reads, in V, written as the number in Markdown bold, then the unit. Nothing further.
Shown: **5** V
